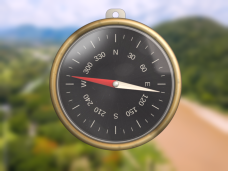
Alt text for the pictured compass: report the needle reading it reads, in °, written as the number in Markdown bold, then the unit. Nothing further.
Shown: **280** °
